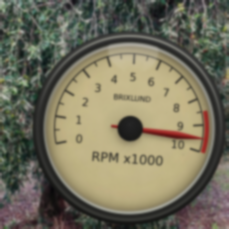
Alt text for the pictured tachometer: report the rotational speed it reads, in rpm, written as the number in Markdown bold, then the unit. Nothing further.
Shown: **9500** rpm
